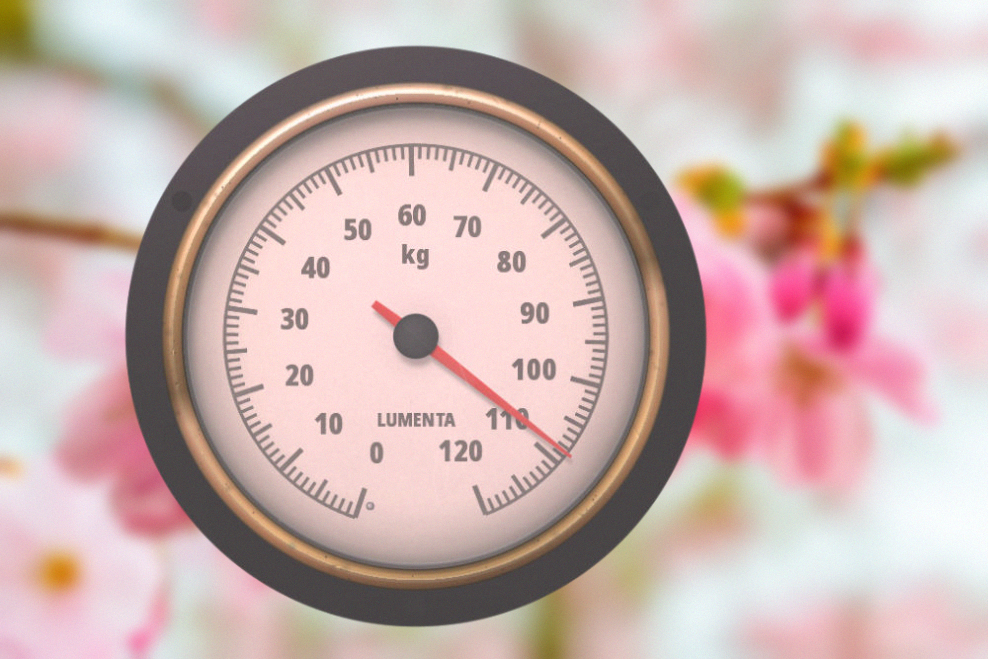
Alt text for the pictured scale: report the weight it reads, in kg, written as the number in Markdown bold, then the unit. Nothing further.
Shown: **108.5** kg
